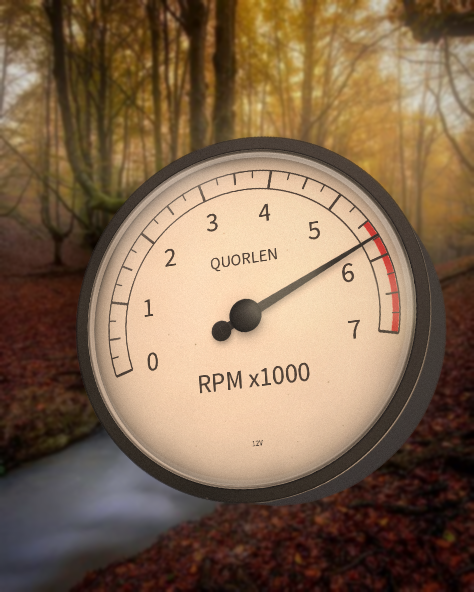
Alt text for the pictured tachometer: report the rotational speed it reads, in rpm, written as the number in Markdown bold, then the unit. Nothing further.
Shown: **5750** rpm
